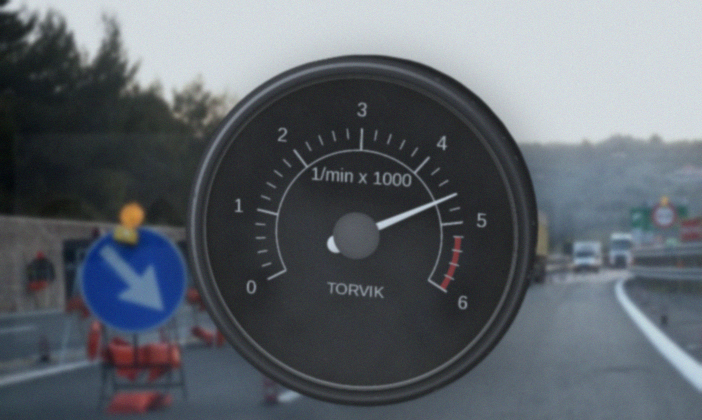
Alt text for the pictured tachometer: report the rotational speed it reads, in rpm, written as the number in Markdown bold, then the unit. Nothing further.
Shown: **4600** rpm
